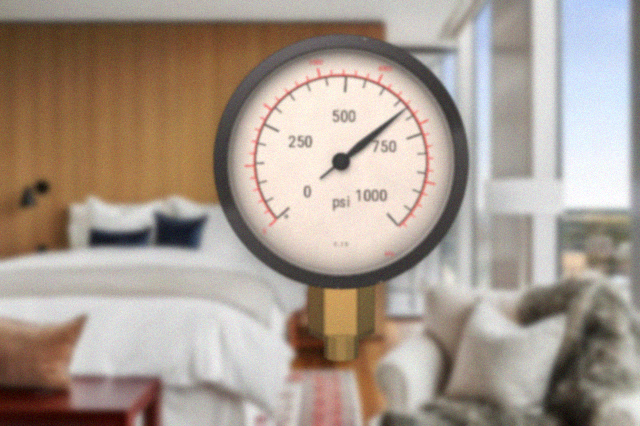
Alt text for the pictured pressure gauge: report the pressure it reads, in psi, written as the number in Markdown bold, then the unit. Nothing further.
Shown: **675** psi
